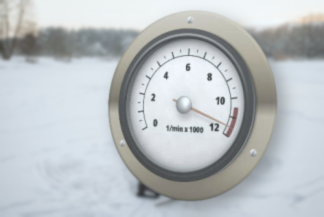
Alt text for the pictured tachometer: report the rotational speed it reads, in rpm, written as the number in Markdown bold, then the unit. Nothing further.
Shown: **11500** rpm
